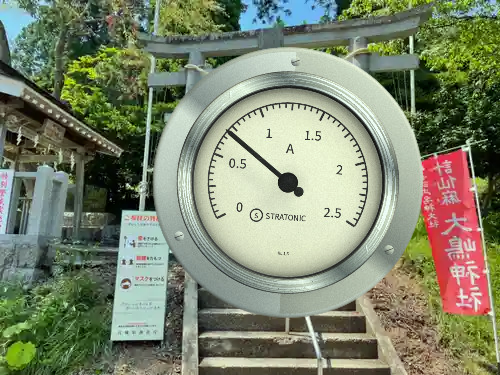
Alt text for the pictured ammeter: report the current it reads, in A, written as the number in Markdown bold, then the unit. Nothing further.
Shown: **0.7** A
